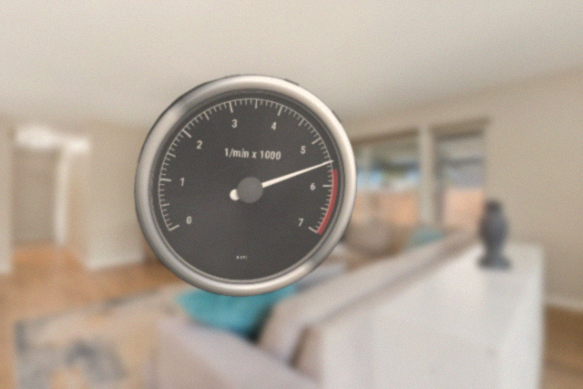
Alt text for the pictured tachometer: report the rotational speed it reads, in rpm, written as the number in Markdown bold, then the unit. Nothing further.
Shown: **5500** rpm
